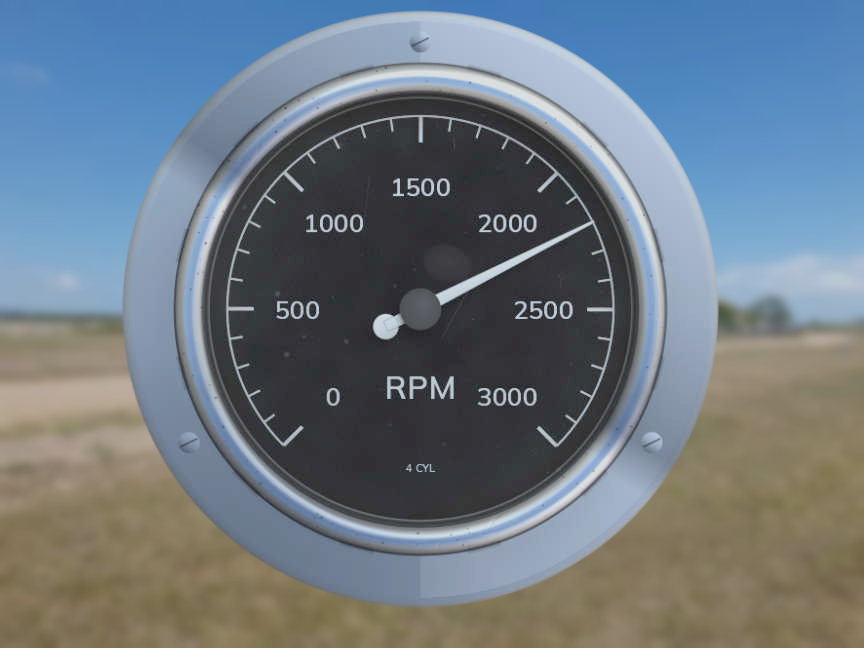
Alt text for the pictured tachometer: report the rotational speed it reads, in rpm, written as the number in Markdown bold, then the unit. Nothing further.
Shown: **2200** rpm
